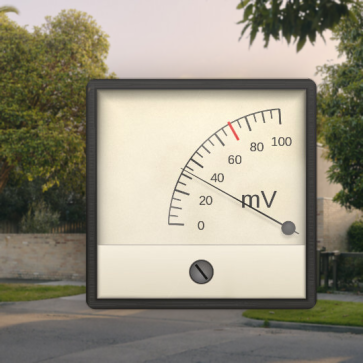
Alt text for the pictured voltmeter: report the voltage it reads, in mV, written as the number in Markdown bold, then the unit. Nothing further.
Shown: **32.5** mV
